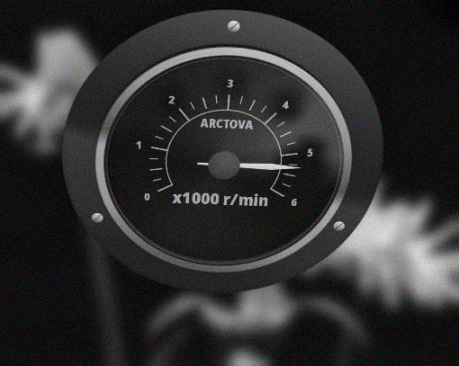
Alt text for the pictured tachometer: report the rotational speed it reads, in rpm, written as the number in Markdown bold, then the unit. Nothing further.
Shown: **5250** rpm
